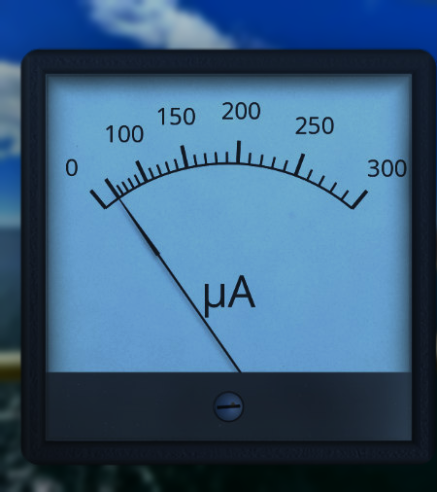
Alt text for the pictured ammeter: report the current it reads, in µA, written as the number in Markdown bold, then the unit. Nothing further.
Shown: **50** µA
